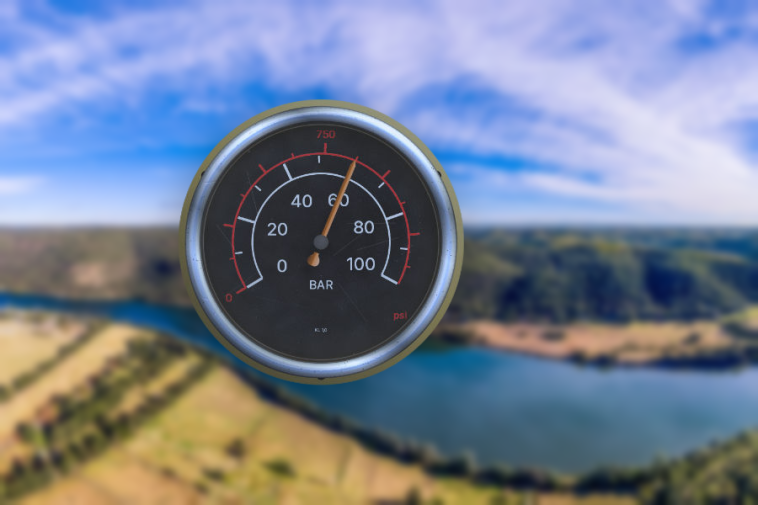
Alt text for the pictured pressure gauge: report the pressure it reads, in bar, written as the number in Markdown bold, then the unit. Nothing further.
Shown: **60** bar
